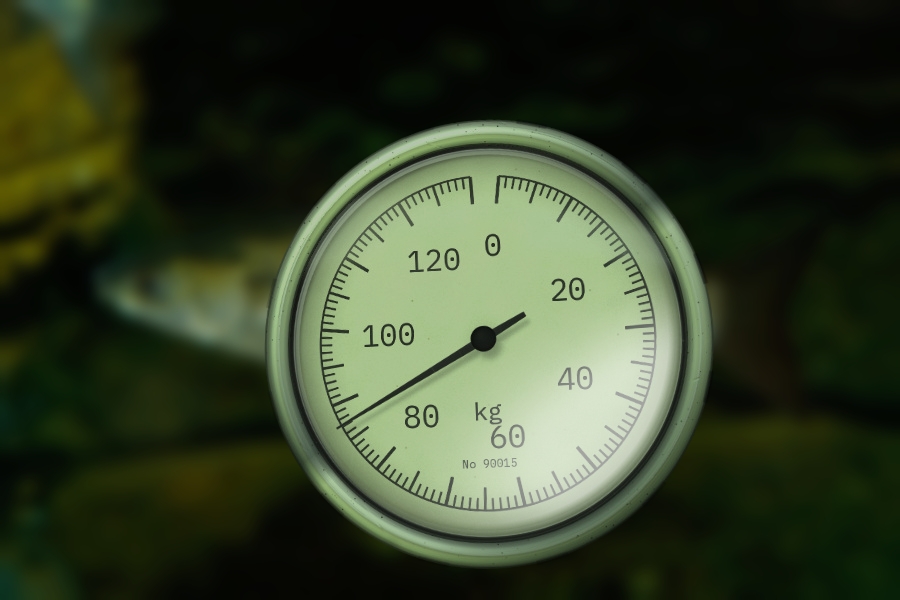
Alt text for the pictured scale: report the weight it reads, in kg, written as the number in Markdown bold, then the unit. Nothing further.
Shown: **87** kg
